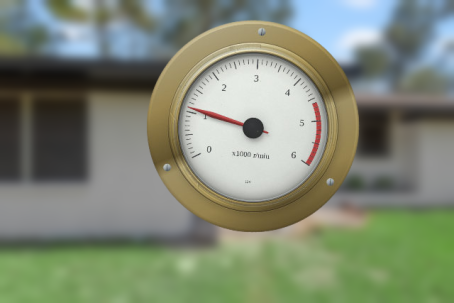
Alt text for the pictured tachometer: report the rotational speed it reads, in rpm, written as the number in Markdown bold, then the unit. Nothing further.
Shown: **1100** rpm
